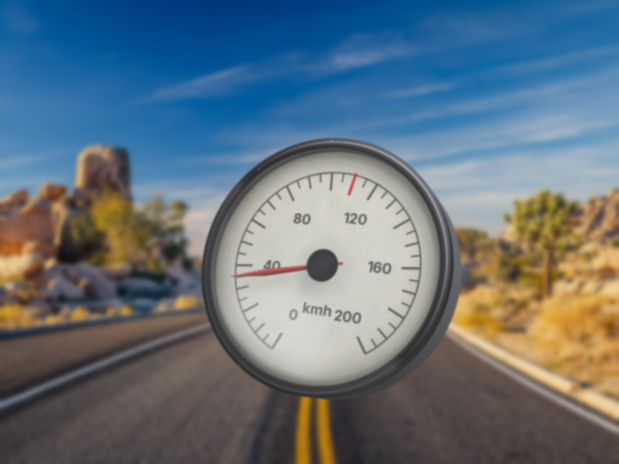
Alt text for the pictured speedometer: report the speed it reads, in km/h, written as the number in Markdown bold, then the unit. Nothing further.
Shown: **35** km/h
